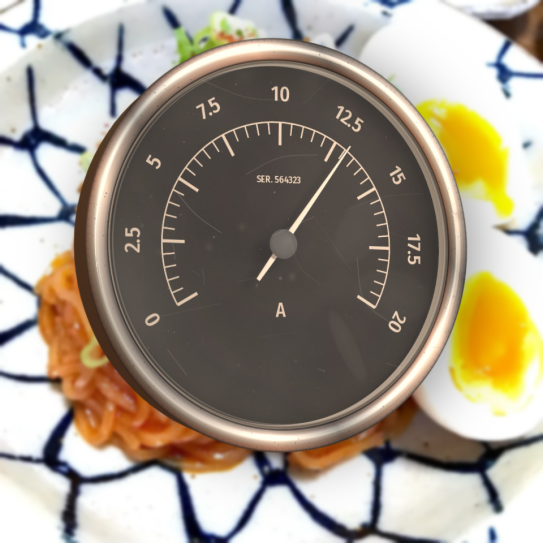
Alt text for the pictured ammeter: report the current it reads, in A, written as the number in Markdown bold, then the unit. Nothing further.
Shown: **13** A
